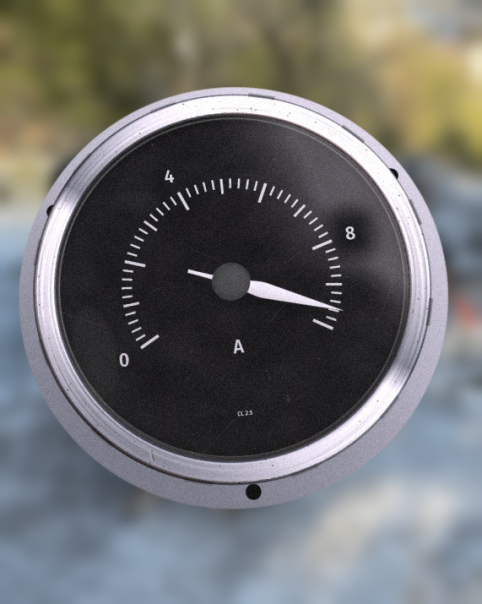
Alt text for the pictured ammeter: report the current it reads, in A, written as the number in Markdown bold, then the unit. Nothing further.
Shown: **9.6** A
